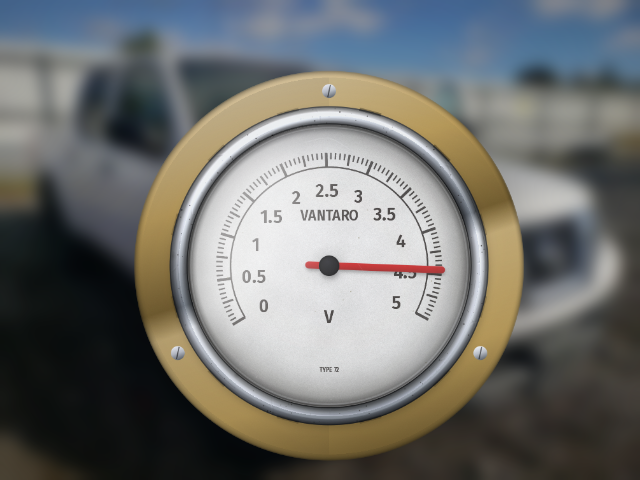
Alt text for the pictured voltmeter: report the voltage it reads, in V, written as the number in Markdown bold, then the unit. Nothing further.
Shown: **4.45** V
